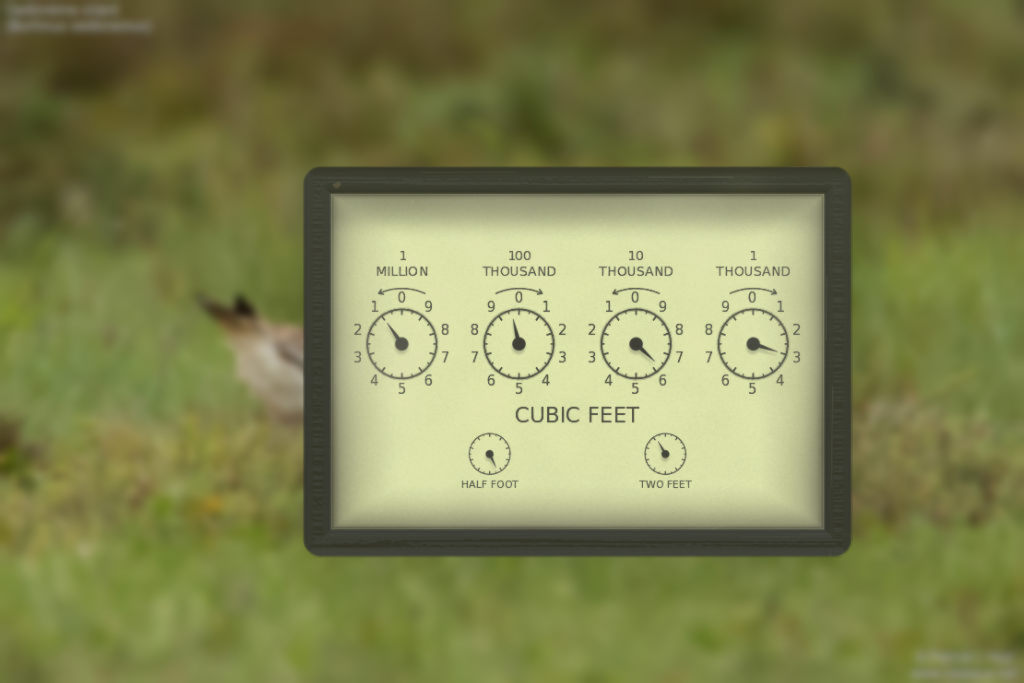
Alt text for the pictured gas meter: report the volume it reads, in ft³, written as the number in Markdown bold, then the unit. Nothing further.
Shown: **96300** ft³
